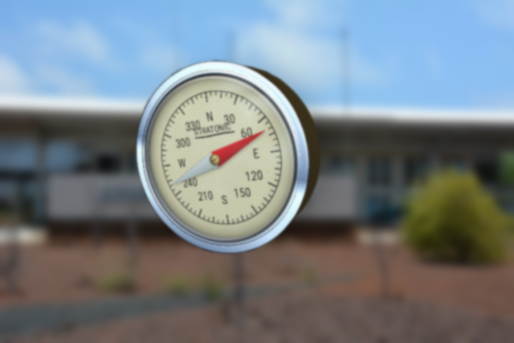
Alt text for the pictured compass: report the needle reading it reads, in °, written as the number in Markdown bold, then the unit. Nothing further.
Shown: **70** °
